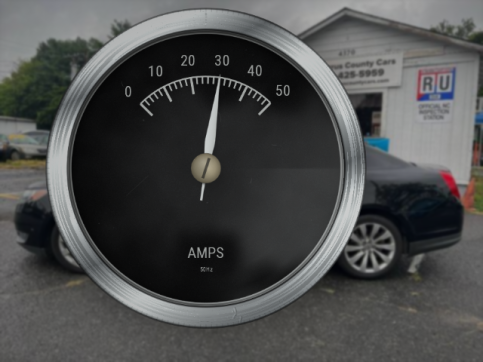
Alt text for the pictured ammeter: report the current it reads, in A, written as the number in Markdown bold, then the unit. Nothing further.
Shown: **30** A
